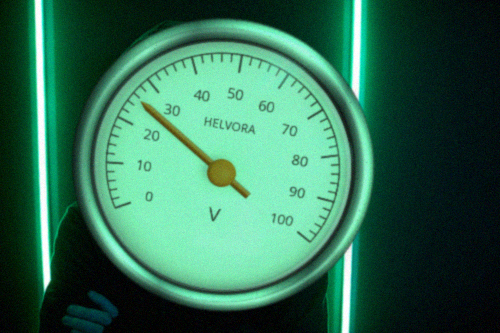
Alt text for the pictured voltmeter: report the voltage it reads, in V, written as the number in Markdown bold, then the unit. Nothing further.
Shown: **26** V
